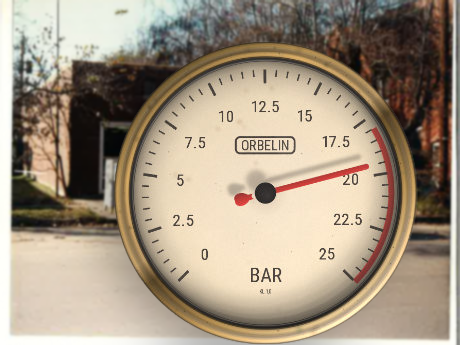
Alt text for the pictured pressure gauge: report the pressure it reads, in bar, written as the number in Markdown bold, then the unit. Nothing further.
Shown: **19.5** bar
